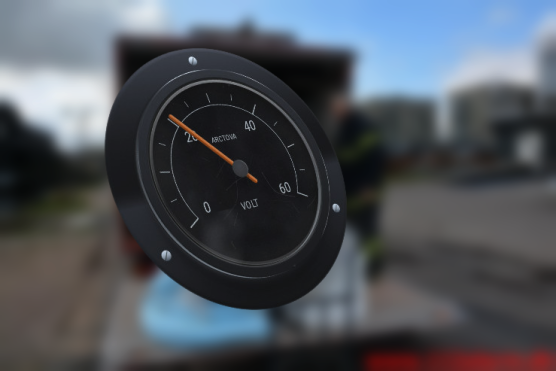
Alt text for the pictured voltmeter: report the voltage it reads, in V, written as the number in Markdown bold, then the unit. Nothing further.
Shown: **20** V
